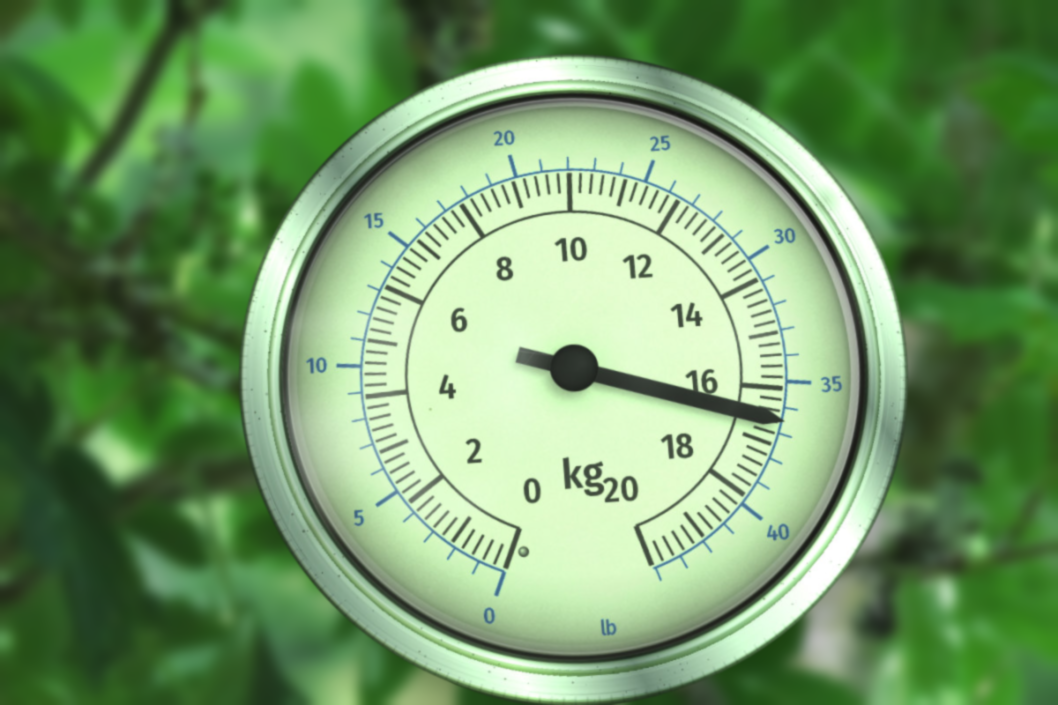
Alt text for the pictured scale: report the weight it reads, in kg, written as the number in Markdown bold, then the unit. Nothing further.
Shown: **16.6** kg
